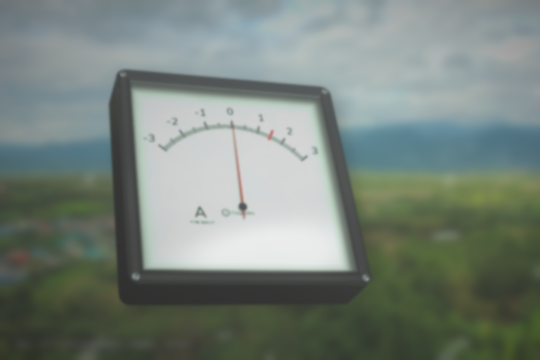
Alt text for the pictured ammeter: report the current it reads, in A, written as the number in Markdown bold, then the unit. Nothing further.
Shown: **0** A
